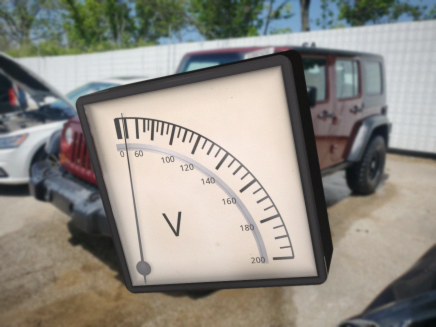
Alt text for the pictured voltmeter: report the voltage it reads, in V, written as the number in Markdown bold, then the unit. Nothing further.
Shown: **40** V
